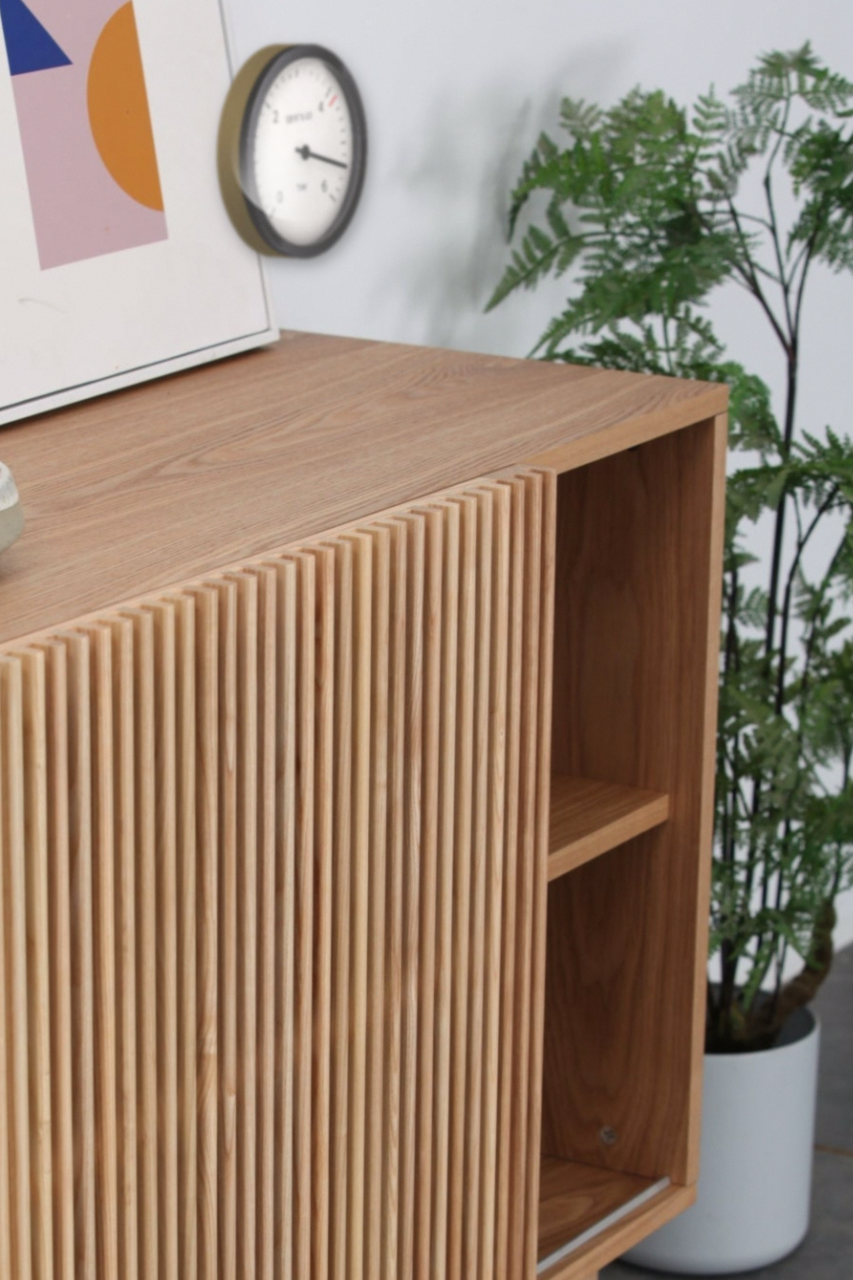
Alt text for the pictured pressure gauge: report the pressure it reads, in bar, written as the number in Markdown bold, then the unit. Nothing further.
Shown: **5.4** bar
